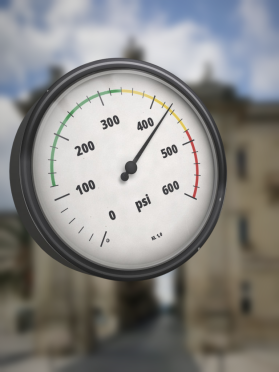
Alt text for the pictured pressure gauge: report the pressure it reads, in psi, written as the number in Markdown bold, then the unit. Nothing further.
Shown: **430** psi
